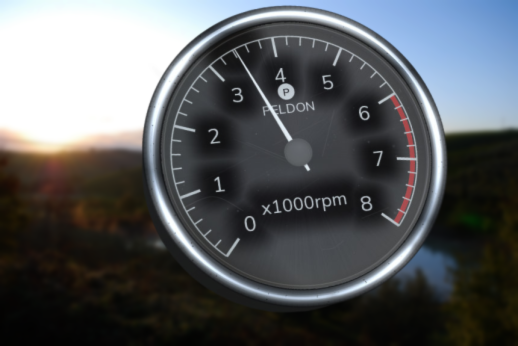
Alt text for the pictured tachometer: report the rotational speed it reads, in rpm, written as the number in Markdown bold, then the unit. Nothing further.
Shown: **3400** rpm
